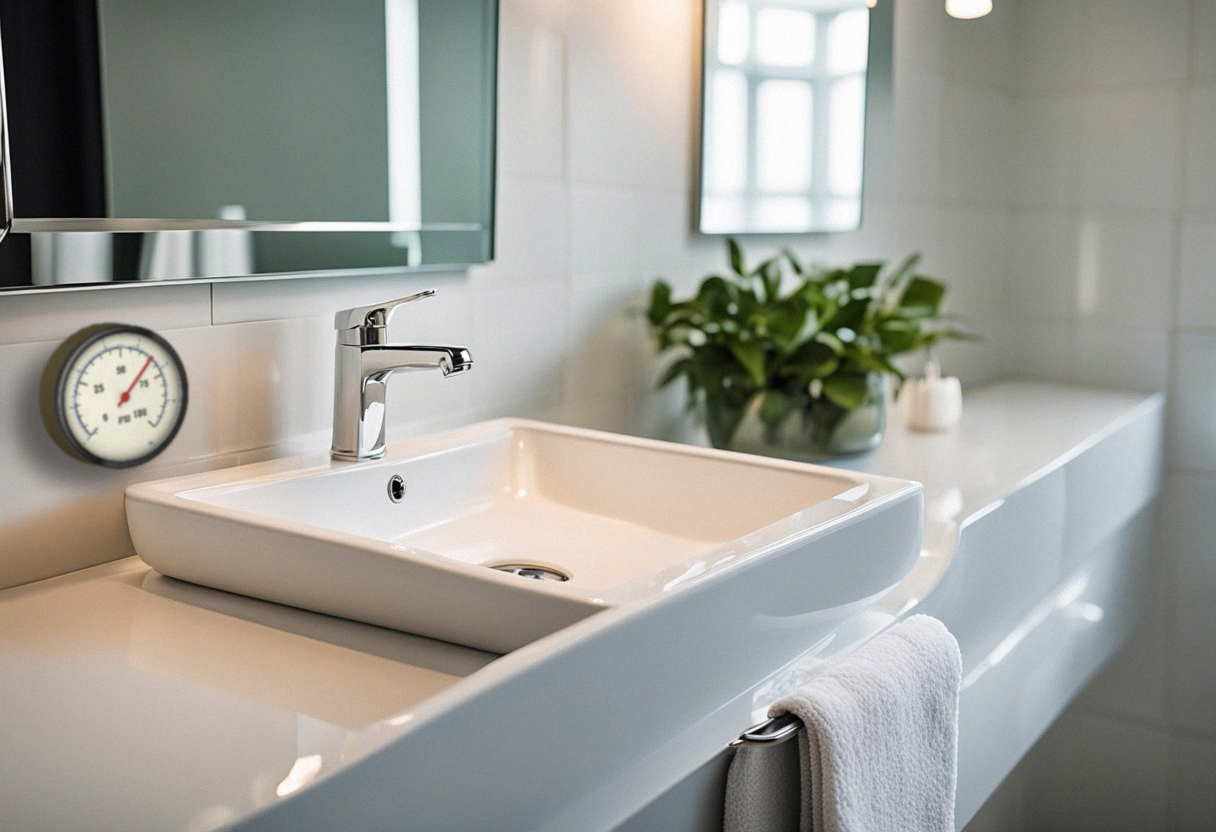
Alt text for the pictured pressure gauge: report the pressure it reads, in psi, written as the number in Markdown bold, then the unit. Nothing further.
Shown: **65** psi
